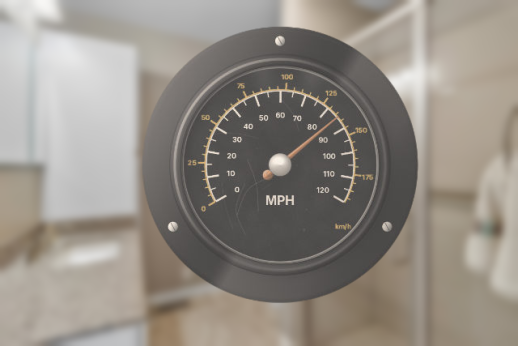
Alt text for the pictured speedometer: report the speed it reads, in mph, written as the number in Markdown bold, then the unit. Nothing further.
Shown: **85** mph
